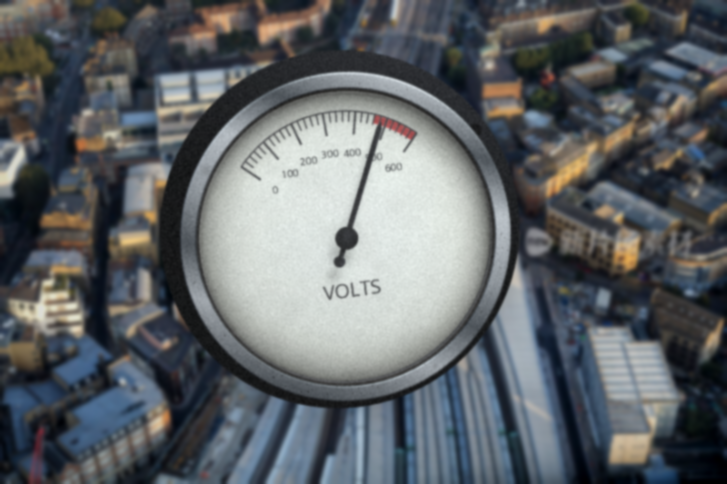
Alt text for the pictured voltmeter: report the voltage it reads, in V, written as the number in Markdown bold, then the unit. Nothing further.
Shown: **480** V
